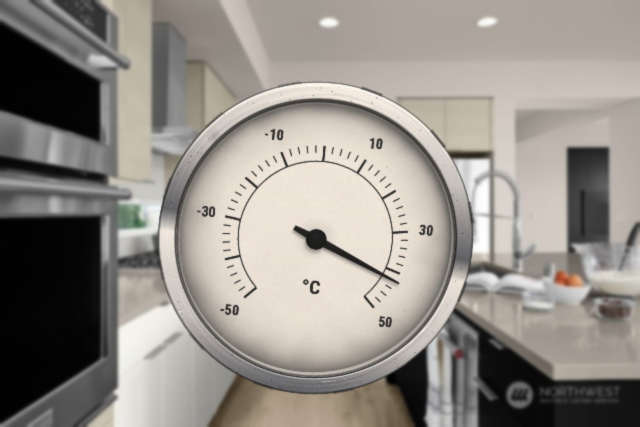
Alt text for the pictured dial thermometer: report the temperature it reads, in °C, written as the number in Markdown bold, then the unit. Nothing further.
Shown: **42** °C
